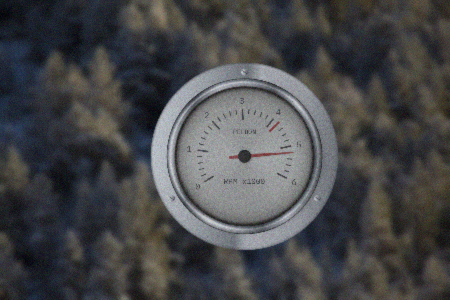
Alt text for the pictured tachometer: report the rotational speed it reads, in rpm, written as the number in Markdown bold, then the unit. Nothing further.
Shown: **5200** rpm
